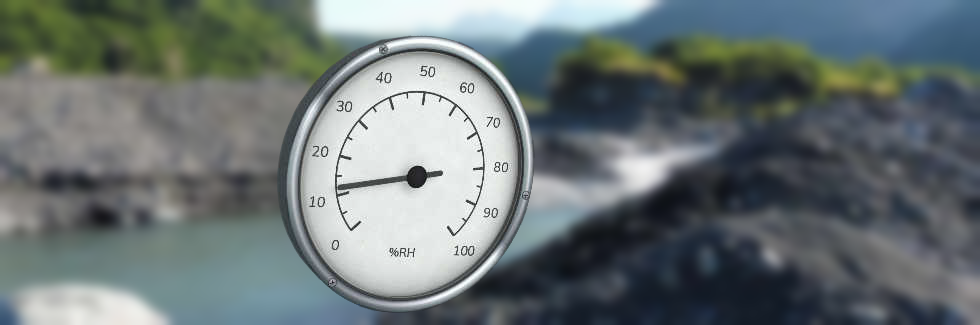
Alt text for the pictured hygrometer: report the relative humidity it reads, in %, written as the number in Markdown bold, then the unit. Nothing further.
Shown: **12.5** %
